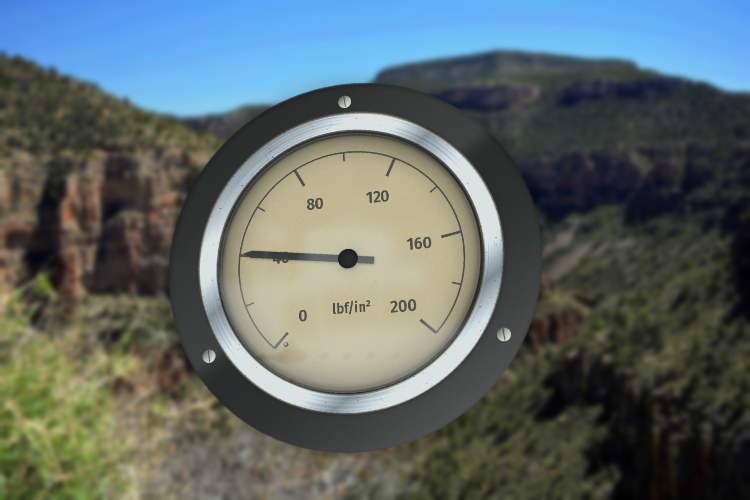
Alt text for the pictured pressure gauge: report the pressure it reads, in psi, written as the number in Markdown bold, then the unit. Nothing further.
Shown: **40** psi
